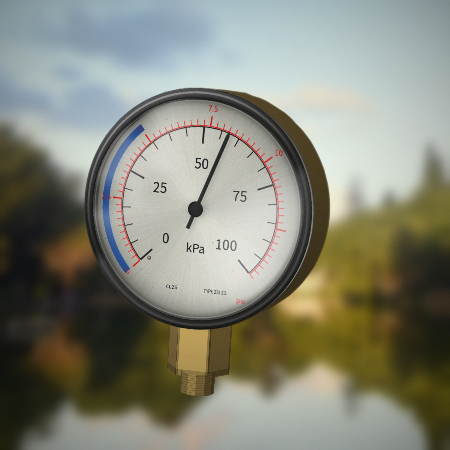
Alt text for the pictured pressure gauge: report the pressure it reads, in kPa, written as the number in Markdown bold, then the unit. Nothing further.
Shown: **57.5** kPa
